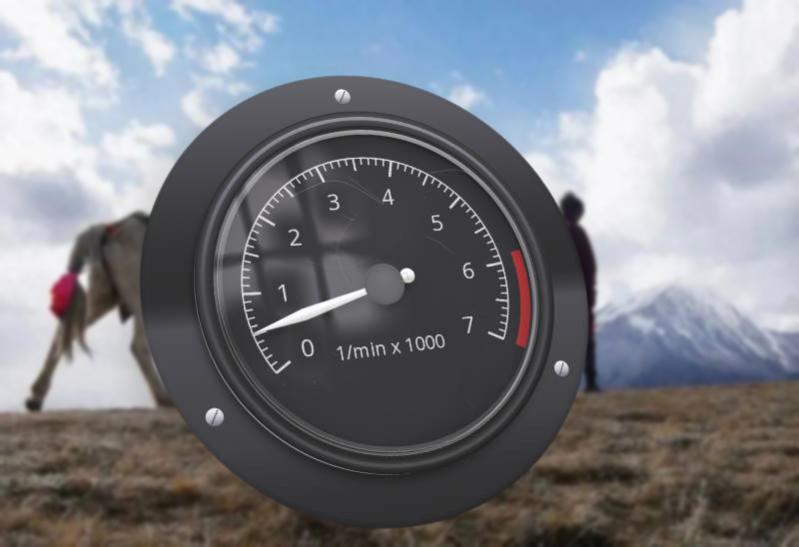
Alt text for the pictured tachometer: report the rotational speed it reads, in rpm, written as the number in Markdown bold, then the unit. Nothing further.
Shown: **500** rpm
